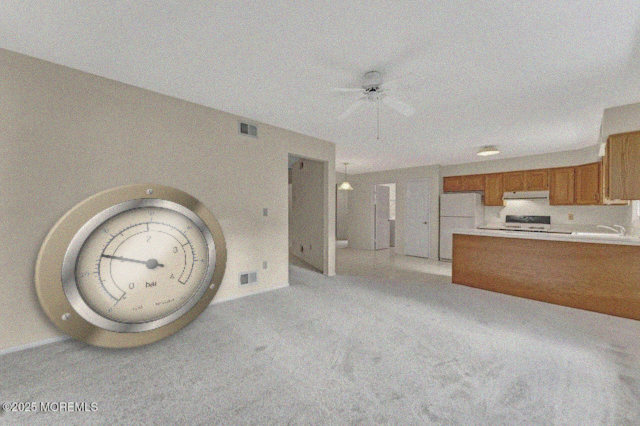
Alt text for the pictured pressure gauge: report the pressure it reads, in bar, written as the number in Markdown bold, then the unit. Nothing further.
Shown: **1** bar
